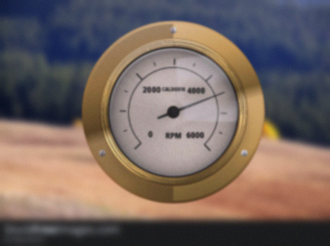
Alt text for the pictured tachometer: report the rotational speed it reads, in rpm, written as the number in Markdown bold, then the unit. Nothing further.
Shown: **4500** rpm
